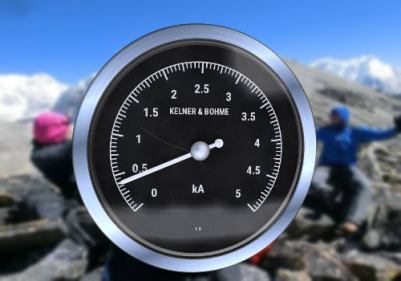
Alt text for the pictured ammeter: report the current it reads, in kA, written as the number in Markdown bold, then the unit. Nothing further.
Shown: **0.4** kA
